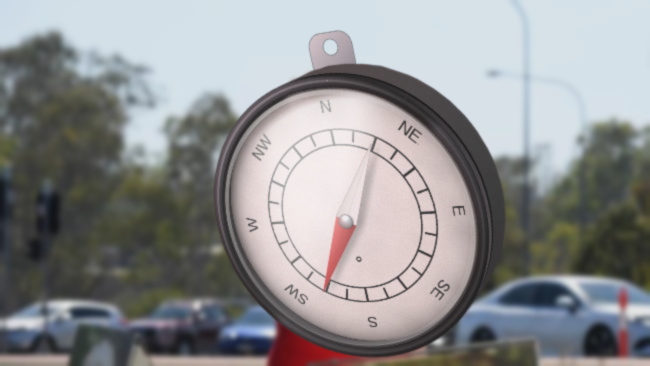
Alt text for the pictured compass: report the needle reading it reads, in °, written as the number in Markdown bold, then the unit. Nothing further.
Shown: **210** °
